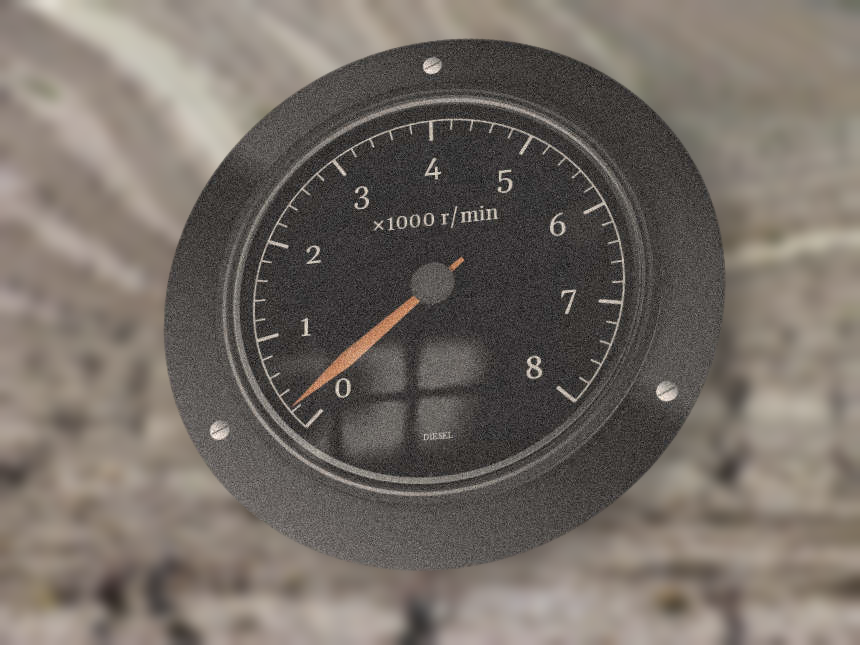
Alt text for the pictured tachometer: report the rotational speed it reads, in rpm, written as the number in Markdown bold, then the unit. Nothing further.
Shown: **200** rpm
